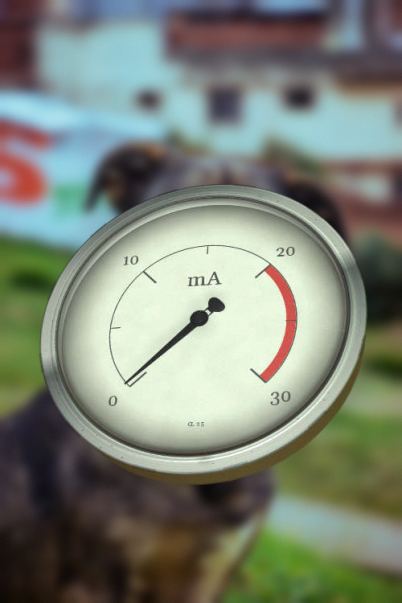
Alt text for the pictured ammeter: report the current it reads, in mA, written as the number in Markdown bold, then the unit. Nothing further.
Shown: **0** mA
